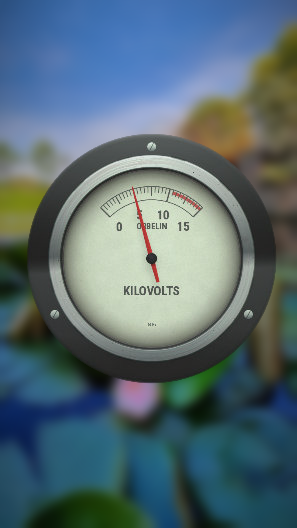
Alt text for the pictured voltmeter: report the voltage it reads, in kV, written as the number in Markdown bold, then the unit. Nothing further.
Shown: **5** kV
